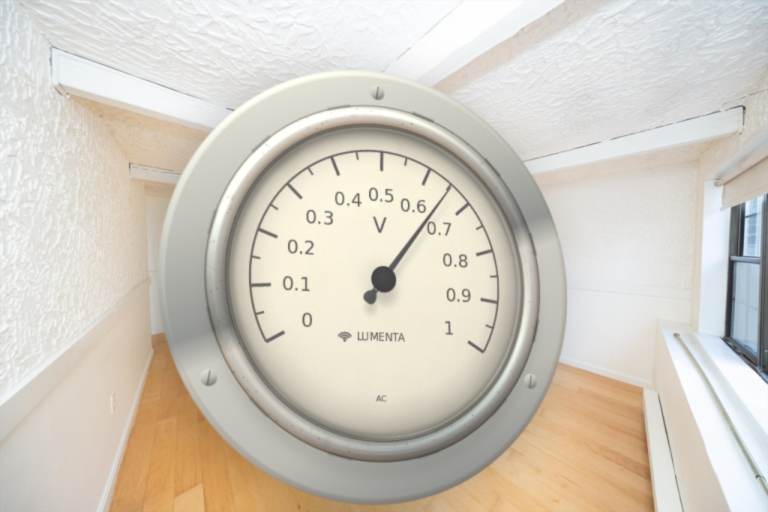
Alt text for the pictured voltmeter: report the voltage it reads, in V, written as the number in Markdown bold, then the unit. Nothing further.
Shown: **0.65** V
